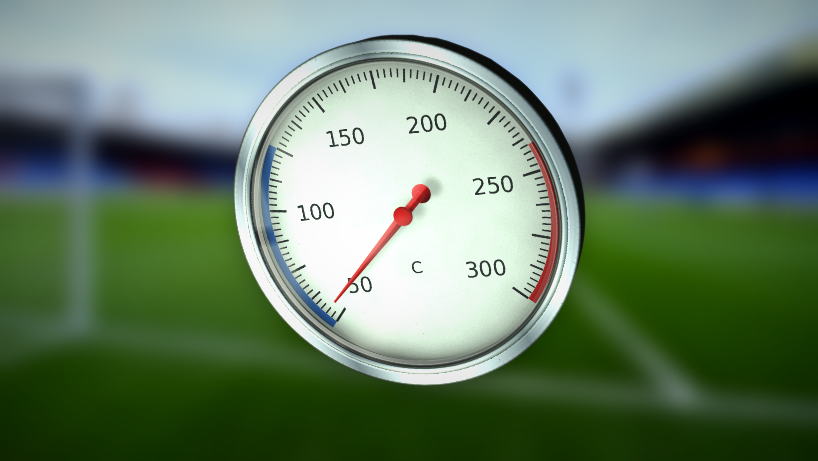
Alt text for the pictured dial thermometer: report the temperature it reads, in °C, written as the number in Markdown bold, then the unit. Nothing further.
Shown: **55** °C
